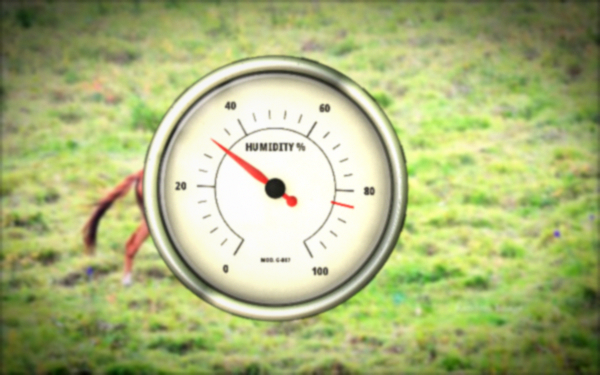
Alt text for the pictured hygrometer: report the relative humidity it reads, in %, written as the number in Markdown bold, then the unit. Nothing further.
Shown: **32** %
